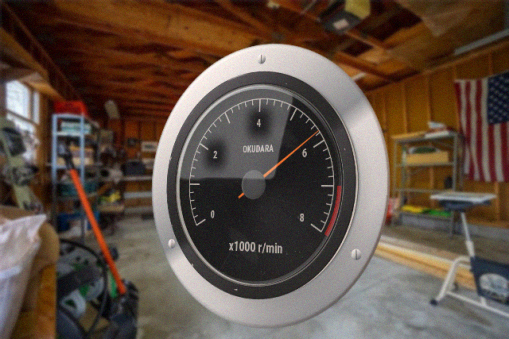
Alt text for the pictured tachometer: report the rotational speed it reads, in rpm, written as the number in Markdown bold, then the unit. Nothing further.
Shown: **5800** rpm
